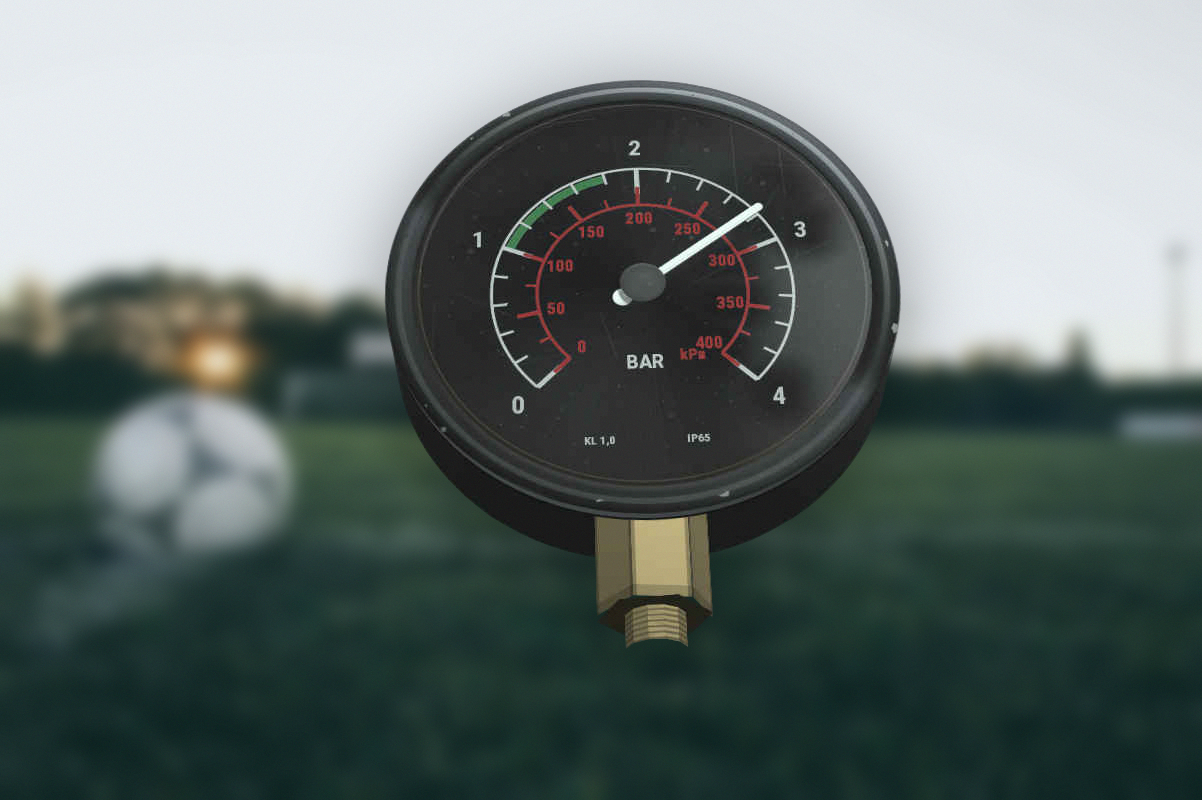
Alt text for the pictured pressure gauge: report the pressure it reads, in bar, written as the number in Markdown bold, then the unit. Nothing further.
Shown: **2.8** bar
